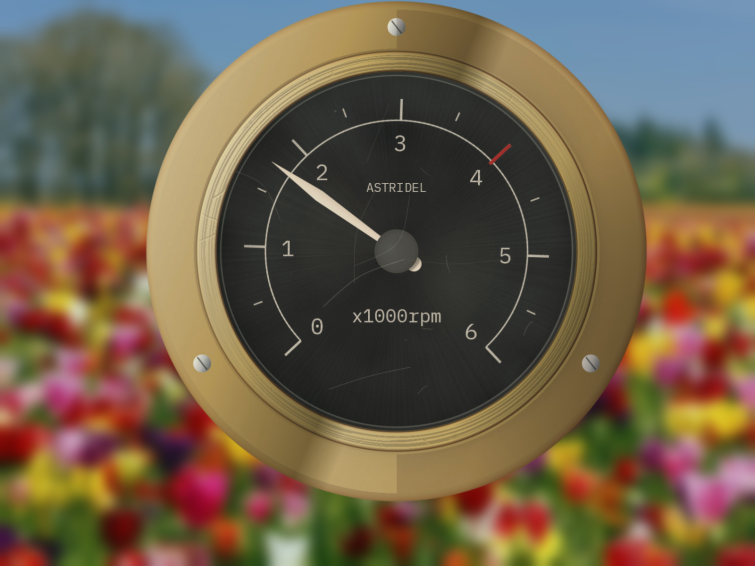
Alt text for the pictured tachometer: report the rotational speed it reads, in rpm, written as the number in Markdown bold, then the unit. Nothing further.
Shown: **1750** rpm
